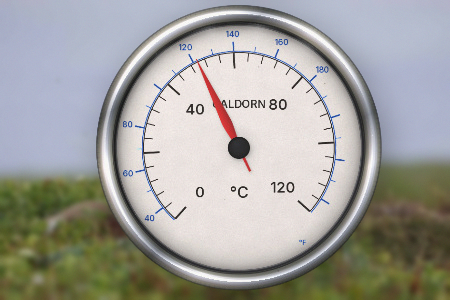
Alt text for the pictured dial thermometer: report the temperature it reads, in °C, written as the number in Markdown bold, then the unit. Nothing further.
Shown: **50** °C
